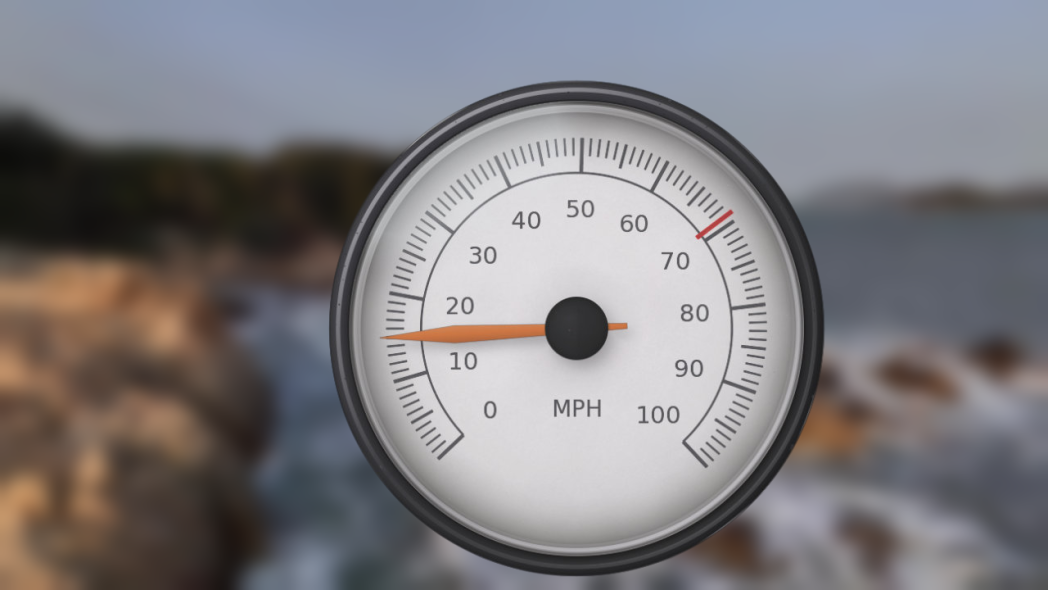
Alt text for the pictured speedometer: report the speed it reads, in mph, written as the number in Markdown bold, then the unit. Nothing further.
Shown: **15** mph
